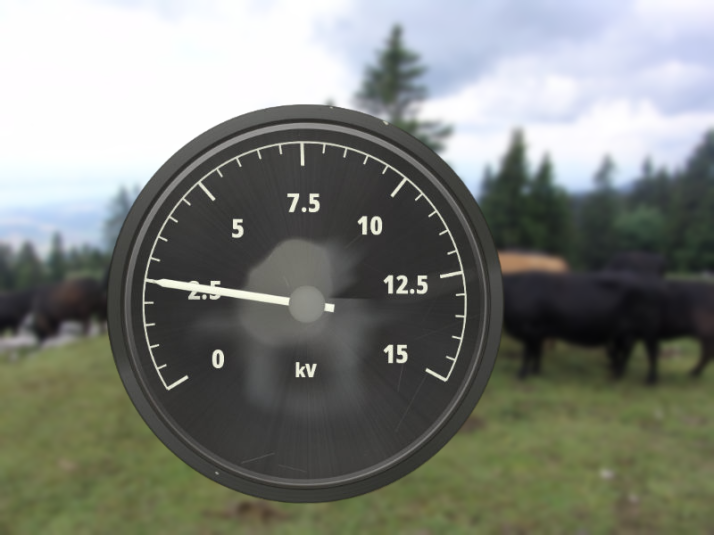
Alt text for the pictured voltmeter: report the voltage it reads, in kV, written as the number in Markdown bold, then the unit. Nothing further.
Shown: **2.5** kV
